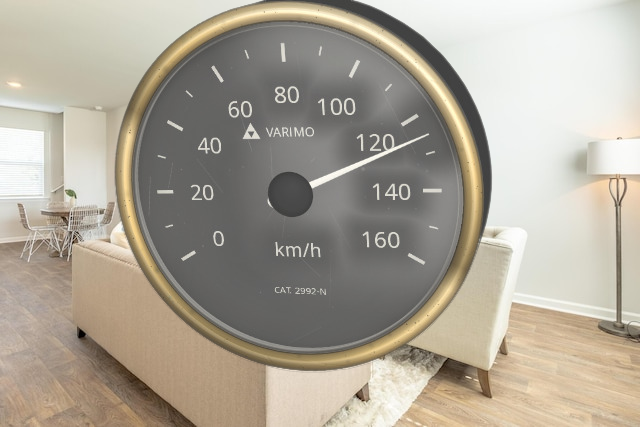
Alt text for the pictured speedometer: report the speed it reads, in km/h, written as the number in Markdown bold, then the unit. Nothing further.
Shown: **125** km/h
